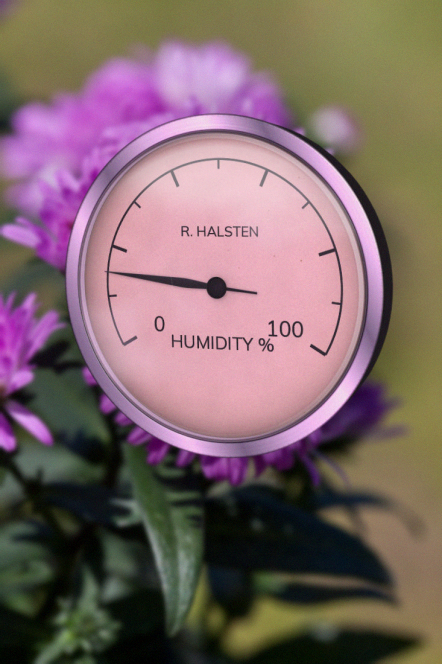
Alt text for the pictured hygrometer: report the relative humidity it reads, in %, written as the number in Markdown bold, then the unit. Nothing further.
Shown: **15** %
